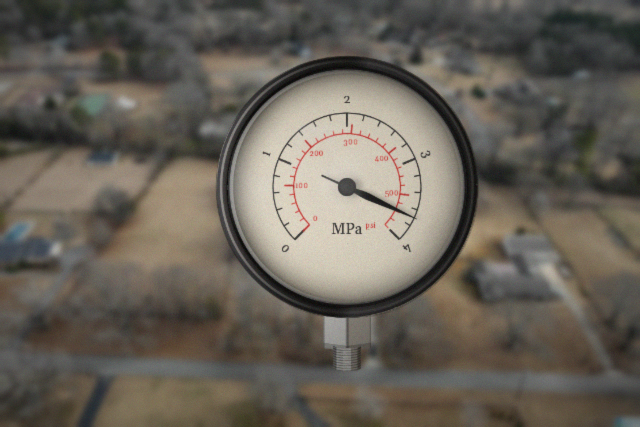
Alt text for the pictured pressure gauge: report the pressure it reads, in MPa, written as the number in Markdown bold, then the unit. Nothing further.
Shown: **3.7** MPa
